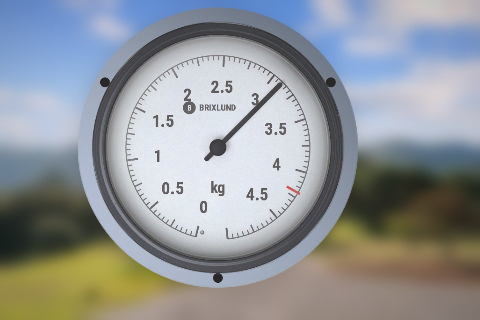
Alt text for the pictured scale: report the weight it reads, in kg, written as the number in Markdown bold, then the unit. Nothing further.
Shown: **3.1** kg
